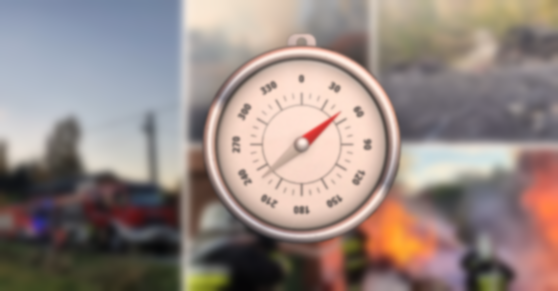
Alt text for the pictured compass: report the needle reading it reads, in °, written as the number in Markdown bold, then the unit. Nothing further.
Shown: **50** °
